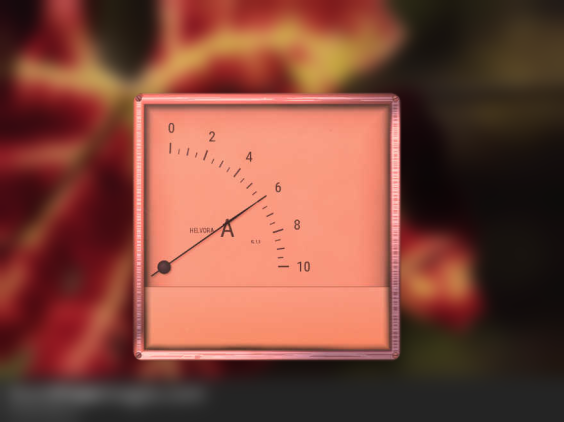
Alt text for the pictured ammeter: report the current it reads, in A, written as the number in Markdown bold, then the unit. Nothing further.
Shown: **6** A
